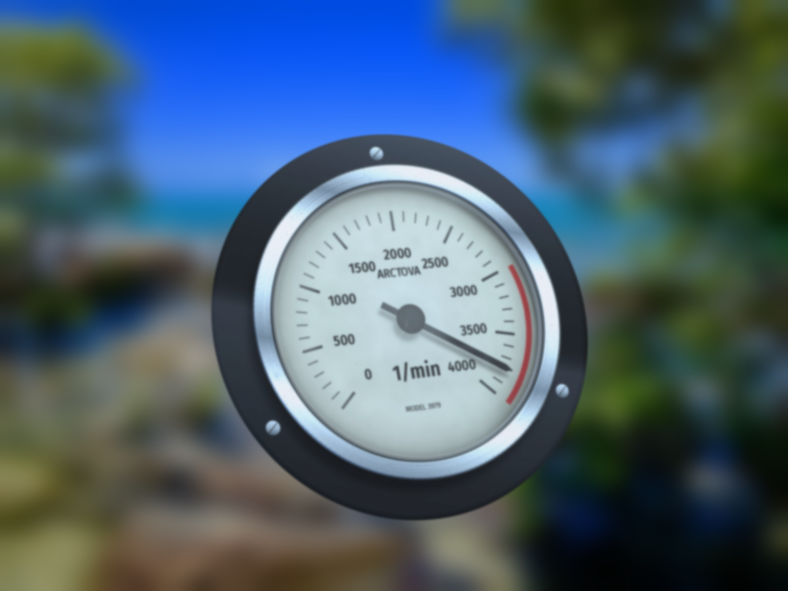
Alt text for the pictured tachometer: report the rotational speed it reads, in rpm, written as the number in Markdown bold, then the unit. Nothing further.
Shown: **3800** rpm
